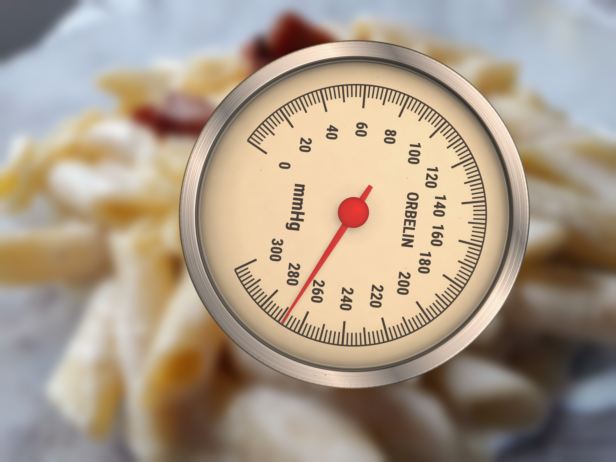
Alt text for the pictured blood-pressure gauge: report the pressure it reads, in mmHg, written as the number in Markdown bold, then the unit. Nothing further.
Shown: **268** mmHg
